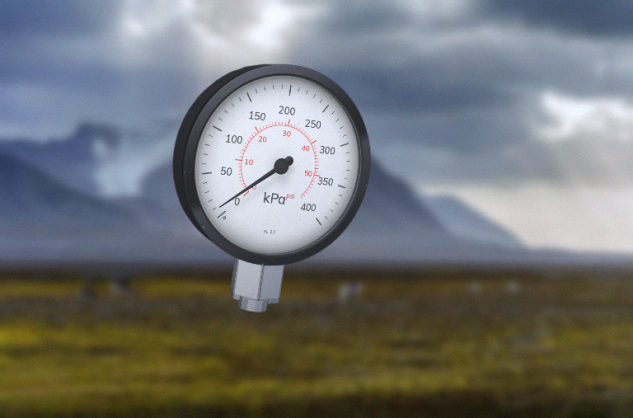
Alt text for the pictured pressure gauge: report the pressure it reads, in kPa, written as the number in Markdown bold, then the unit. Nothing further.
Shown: **10** kPa
